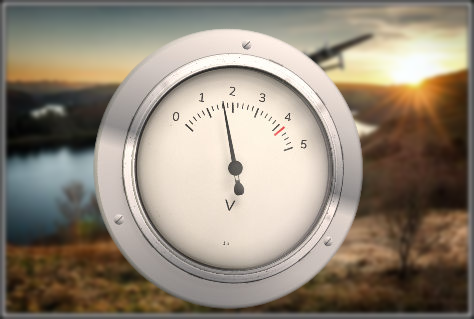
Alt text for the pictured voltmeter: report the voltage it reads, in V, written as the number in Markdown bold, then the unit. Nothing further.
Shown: **1.6** V
